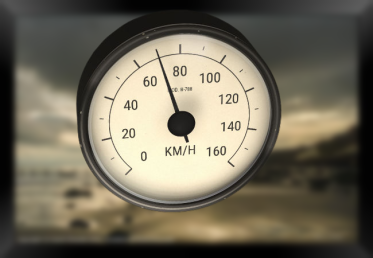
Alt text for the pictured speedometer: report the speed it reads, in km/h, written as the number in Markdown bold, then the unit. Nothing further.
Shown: **70** km/h
